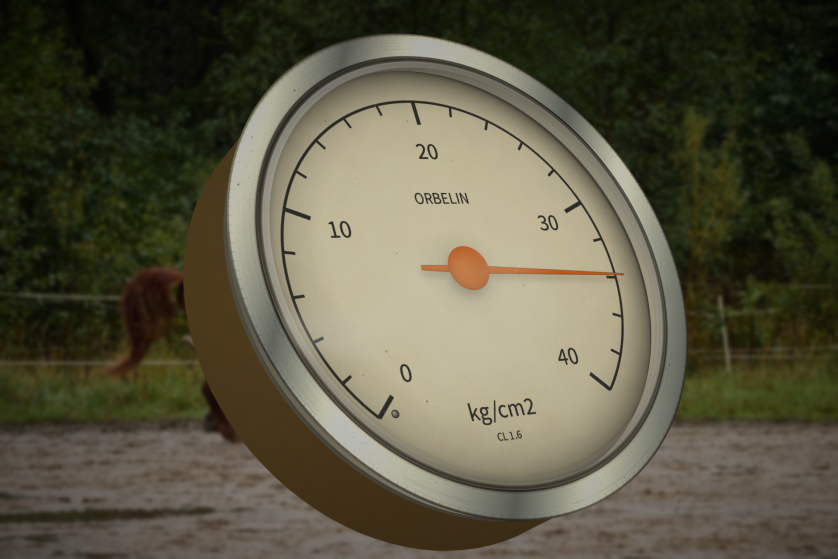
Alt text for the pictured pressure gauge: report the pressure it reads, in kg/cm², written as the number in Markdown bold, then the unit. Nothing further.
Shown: **34** kg/cm²
